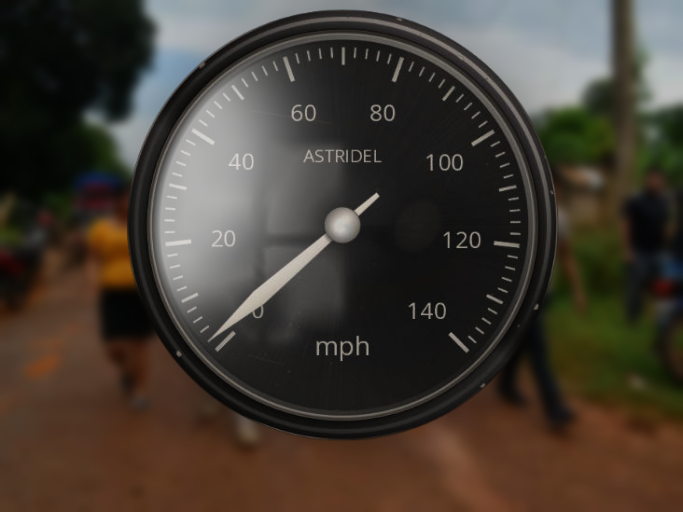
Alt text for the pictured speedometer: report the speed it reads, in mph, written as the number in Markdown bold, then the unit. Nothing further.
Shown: **2** mph
